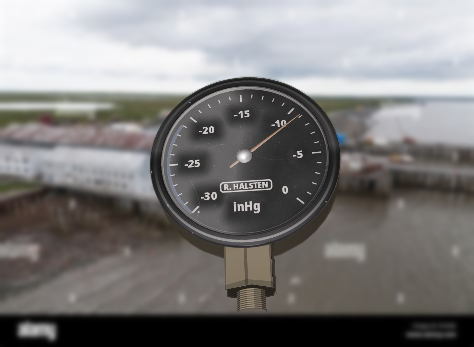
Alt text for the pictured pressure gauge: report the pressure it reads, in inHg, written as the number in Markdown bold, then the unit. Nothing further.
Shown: **-9** inHg
